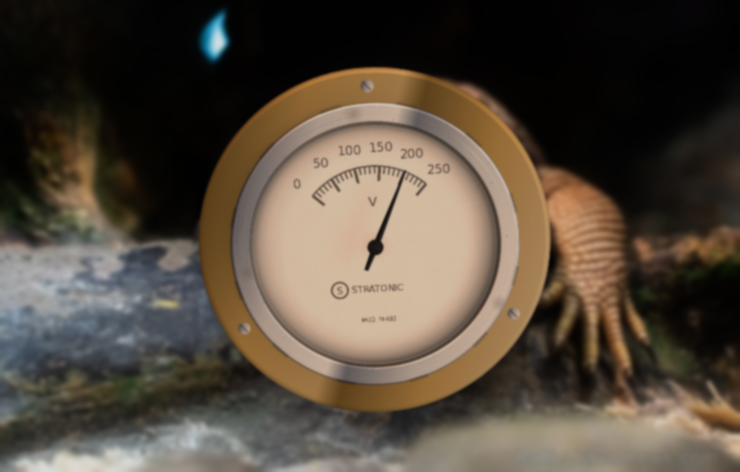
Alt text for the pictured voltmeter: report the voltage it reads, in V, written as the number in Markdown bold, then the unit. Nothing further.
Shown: **200** V
